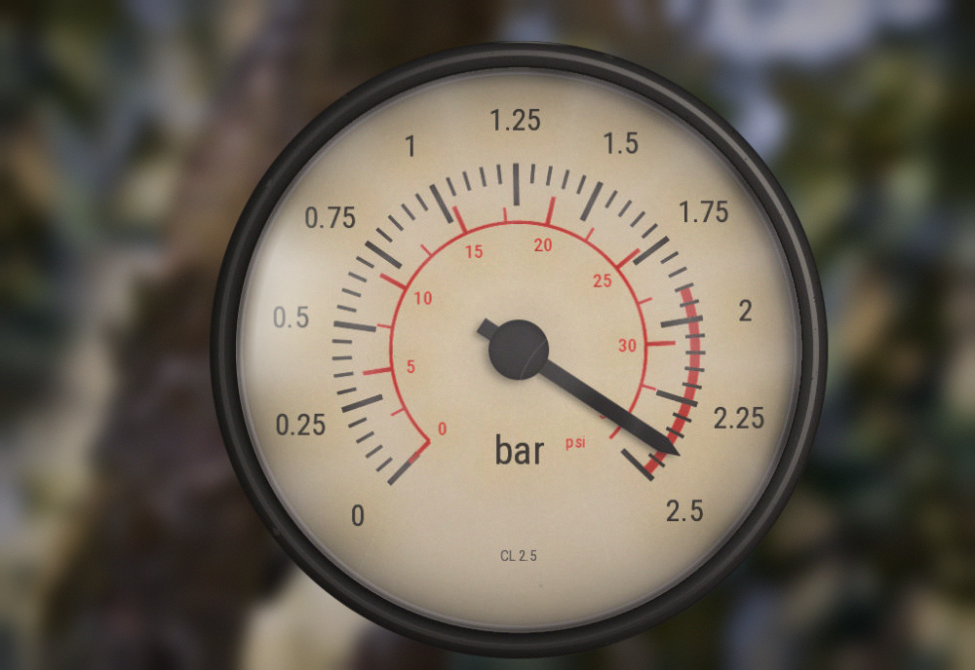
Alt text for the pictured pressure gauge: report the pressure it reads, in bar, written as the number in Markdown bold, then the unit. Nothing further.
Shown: **2.4** bar
